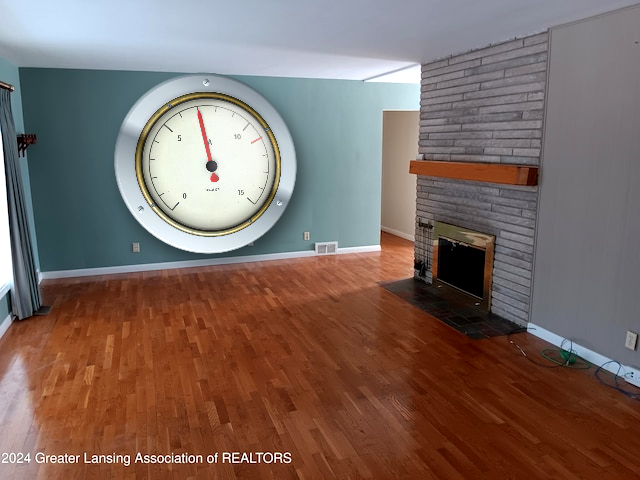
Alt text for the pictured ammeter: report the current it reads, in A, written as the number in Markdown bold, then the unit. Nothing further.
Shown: **7** A
